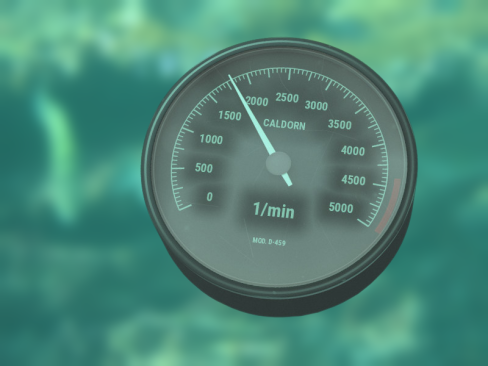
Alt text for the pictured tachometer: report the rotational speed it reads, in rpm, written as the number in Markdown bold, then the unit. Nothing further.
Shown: **1800** rpm
